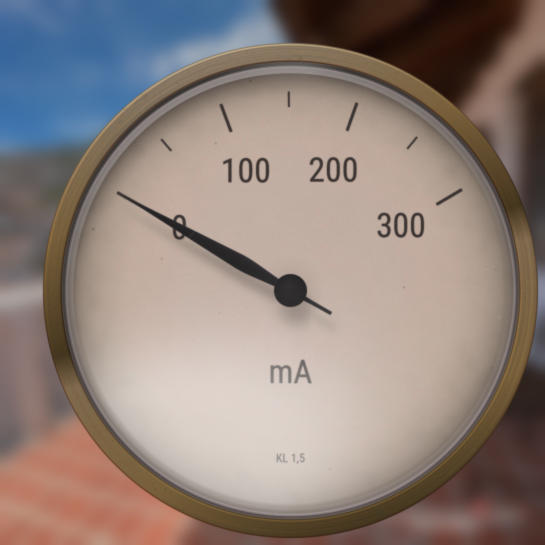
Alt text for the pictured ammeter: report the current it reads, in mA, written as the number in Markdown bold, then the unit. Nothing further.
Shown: **0** mA
